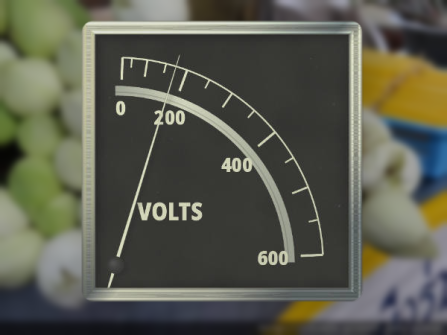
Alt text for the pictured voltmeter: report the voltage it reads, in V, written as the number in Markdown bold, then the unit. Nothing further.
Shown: **175** V
